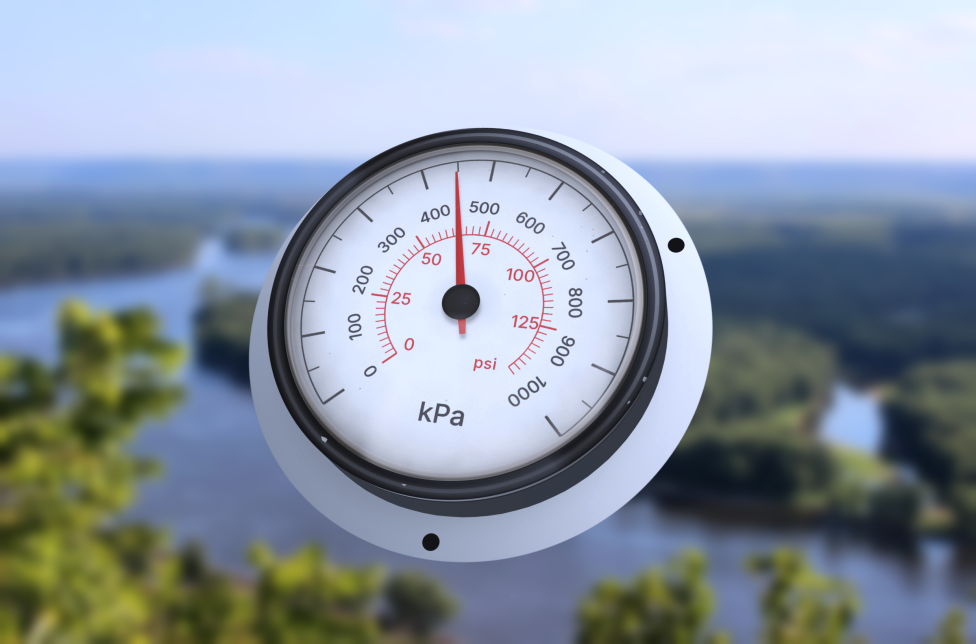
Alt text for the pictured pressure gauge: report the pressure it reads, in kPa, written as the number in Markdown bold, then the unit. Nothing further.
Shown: **450** kPa
